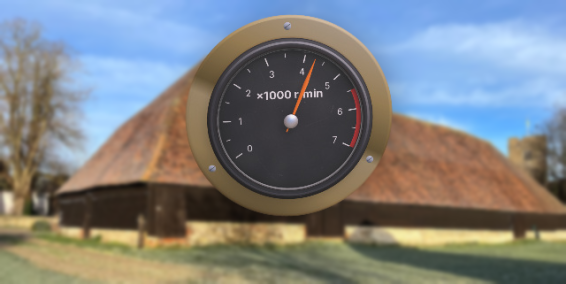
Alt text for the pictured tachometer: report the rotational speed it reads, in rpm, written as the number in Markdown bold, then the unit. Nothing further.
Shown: **4250** rpm
